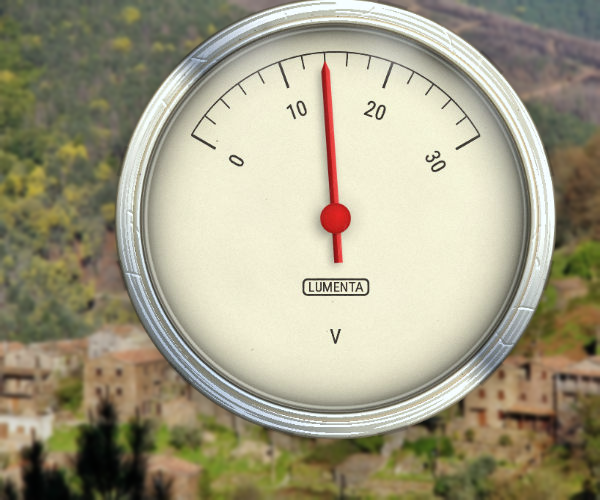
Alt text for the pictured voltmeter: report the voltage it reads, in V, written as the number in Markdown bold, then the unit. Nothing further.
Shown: **14** V
